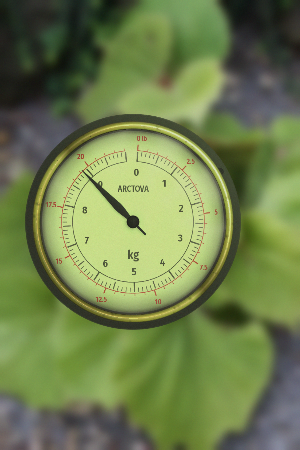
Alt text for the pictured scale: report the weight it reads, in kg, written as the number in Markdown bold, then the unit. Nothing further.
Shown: **8.9** kg
